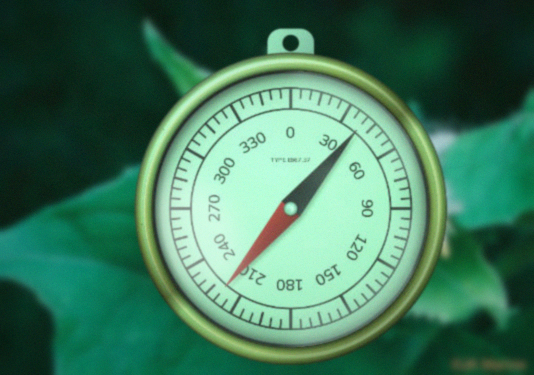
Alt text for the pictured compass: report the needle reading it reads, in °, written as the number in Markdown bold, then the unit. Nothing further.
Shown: **220** °
